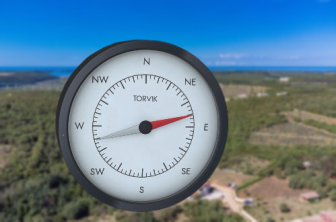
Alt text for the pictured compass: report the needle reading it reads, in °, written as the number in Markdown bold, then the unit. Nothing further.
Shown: **75** °
